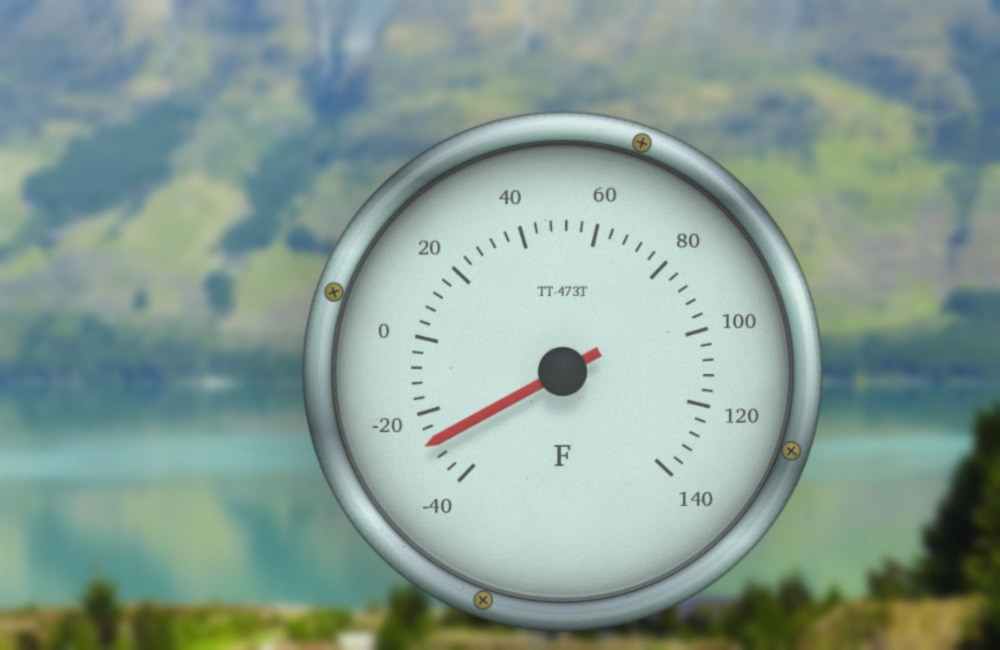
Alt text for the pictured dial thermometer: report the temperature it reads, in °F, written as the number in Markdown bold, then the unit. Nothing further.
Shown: **-28** °F
